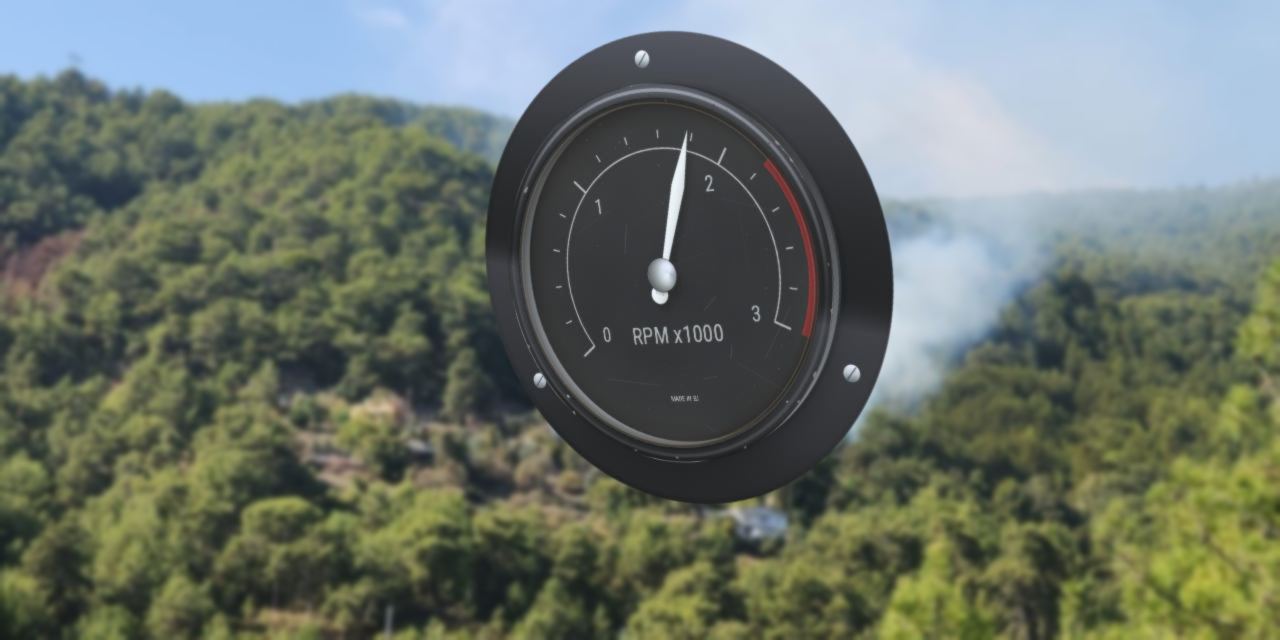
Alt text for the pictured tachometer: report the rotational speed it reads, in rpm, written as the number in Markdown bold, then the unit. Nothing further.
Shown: **1800** rpm
